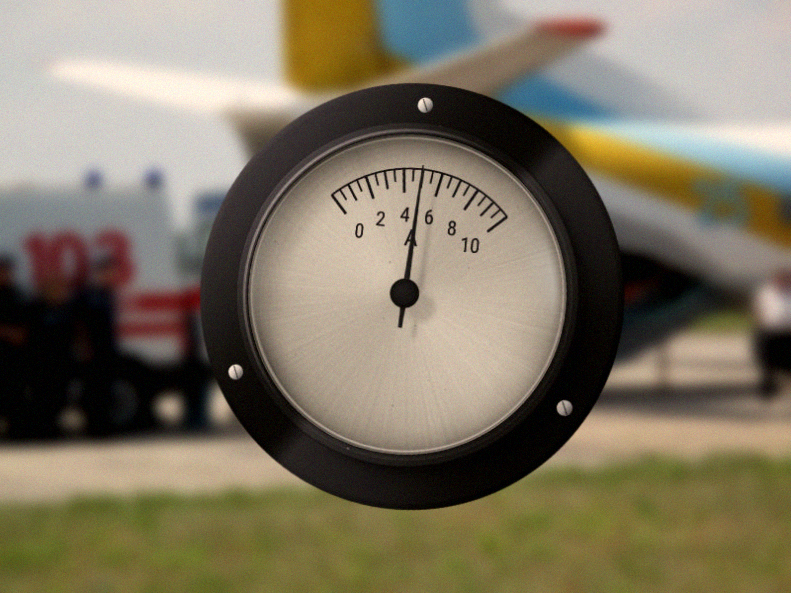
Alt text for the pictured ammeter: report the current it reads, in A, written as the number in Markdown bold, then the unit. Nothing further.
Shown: **5** A
